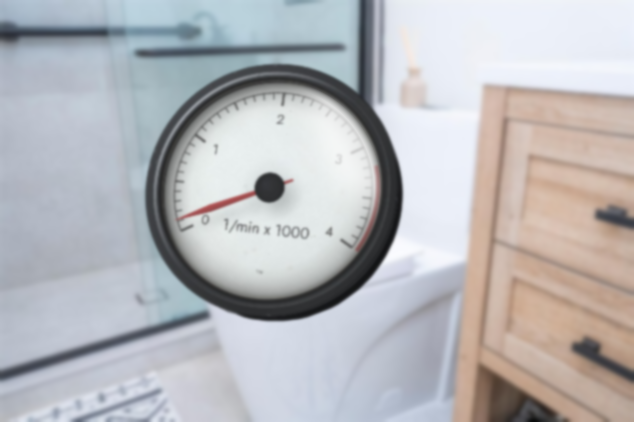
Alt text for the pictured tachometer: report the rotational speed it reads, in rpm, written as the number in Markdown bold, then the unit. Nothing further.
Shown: **100** rpm
